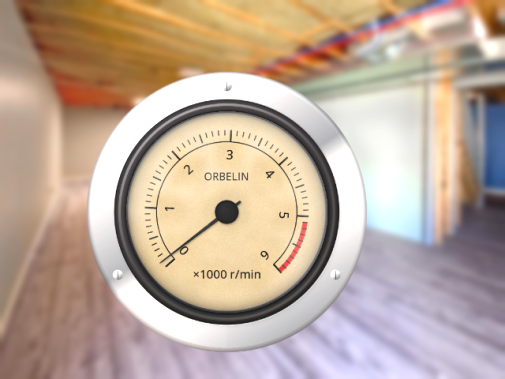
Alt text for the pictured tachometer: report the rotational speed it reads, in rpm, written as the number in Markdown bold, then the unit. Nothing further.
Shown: **100** rpm
